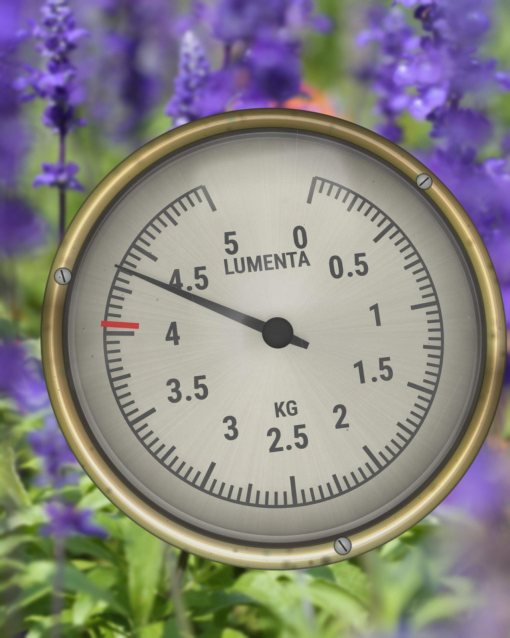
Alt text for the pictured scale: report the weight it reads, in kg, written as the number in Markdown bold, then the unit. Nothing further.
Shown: **4.35** kg
